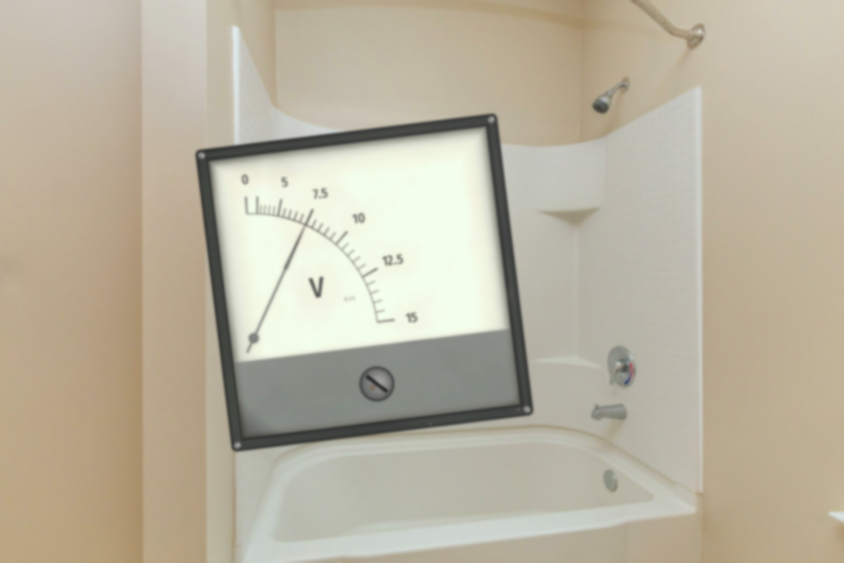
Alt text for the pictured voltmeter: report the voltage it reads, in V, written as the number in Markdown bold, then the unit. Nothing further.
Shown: **7.5** V
